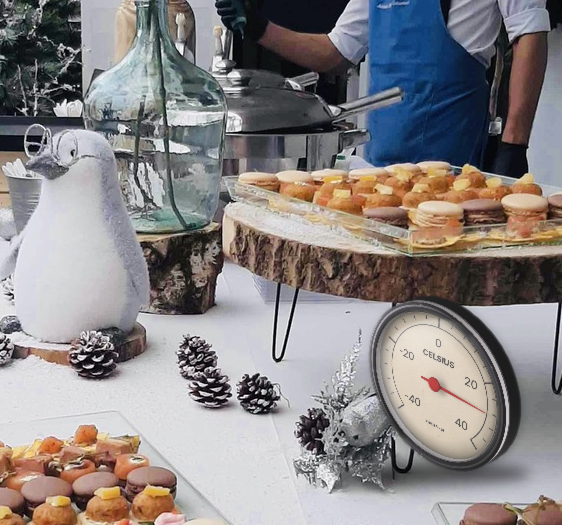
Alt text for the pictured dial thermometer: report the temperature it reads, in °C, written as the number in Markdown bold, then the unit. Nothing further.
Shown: **28** °C
